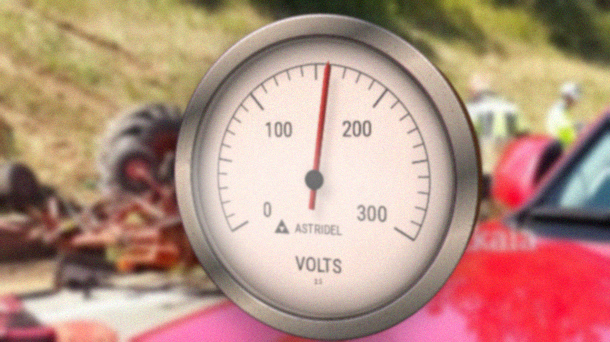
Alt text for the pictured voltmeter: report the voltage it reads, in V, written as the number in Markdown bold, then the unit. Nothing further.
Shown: **160** V
